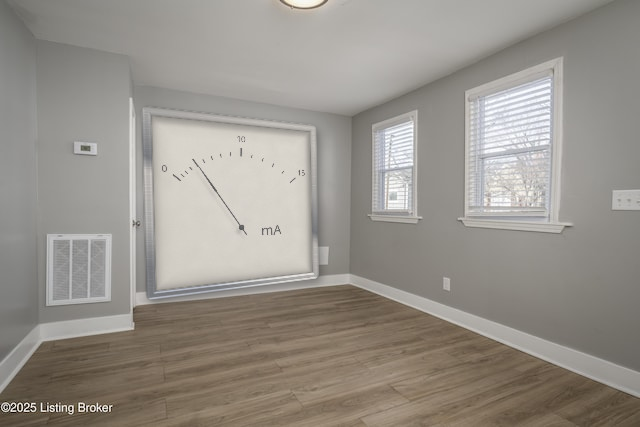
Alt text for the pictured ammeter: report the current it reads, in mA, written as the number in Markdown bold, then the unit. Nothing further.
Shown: **5** mA
